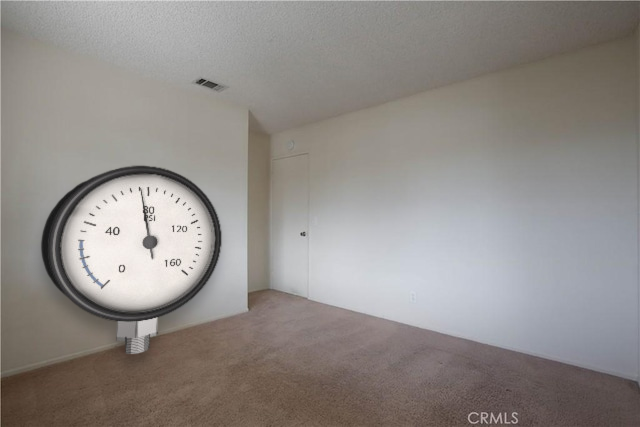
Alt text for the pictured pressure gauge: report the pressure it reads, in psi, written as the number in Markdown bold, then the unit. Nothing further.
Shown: **75** psi
